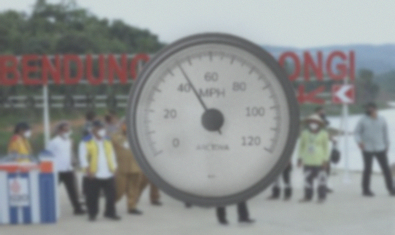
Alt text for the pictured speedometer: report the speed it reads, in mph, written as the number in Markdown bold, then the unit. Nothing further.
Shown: **45** mph
